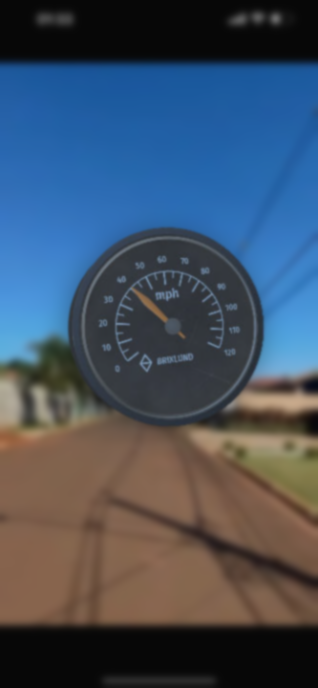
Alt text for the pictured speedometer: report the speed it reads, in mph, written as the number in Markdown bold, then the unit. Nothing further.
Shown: **40** mph
